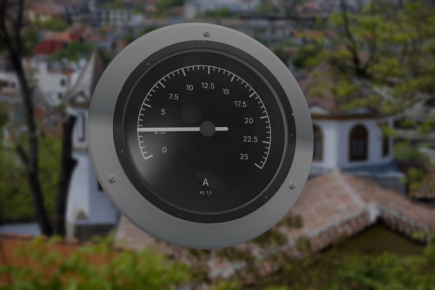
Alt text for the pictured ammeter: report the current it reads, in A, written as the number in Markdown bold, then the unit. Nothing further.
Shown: **2.5** A
